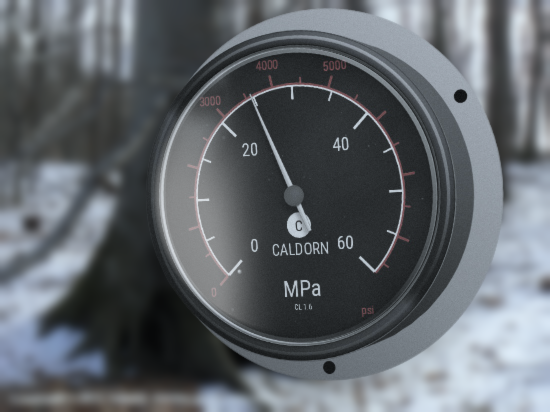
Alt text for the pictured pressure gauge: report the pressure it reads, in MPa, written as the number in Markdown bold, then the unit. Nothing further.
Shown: **25** MPa
